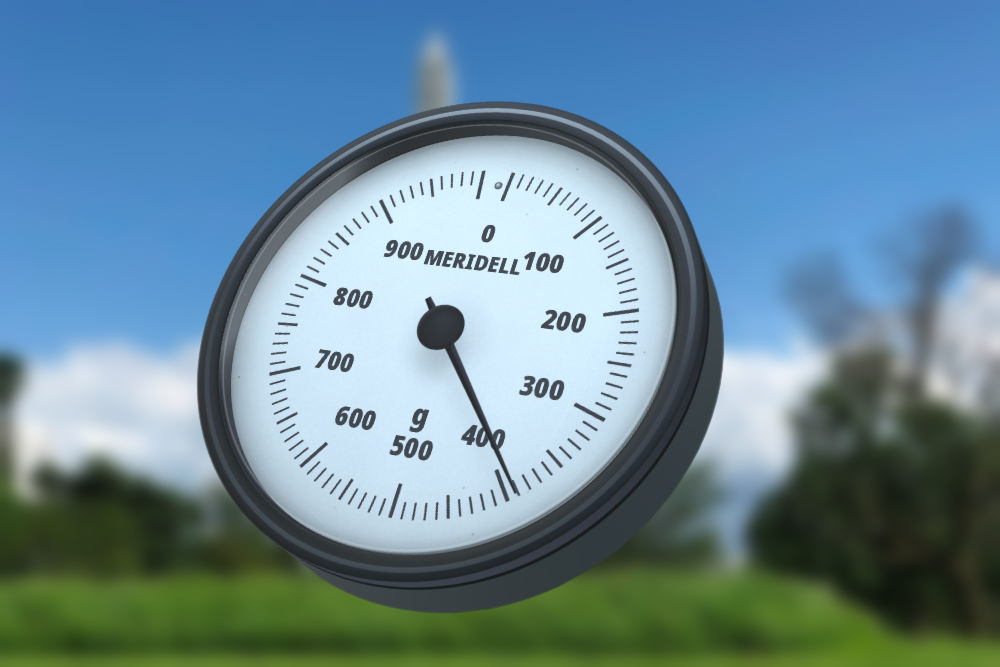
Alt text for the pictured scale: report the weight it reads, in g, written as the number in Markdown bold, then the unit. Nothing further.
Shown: **390** g
